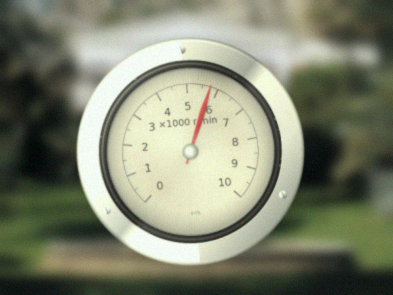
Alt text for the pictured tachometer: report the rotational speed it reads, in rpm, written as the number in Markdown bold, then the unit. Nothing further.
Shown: **5750** rpm
